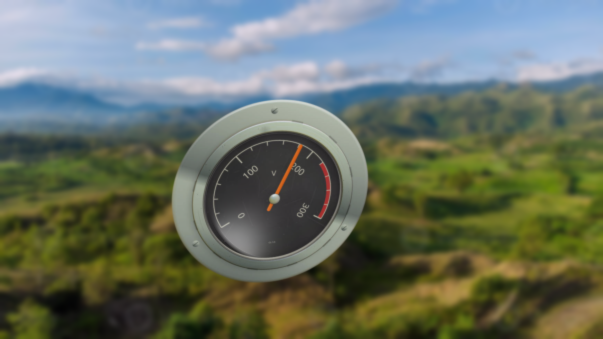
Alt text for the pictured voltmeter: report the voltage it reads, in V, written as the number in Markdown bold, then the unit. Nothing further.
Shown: **180** V
